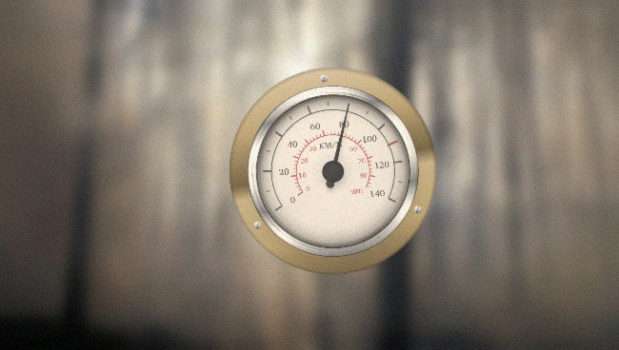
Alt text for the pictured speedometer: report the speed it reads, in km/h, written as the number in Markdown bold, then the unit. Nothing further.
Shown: **80** km/h
